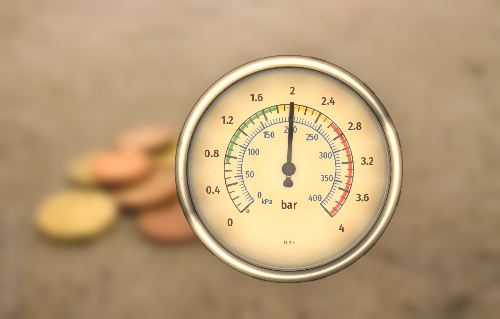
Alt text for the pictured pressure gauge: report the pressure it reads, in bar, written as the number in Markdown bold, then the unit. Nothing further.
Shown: **2** bar
